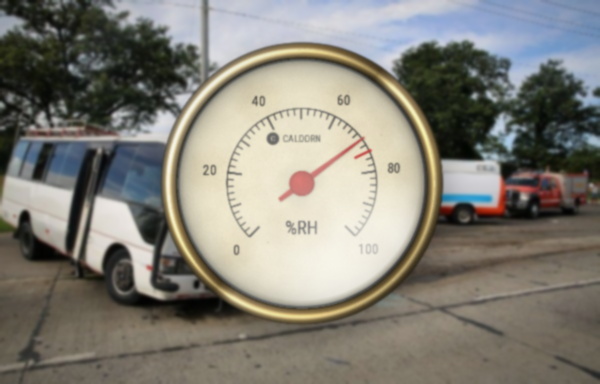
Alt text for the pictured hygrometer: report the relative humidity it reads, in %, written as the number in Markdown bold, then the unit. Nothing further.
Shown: **70** %
